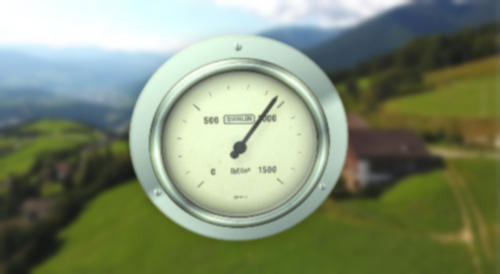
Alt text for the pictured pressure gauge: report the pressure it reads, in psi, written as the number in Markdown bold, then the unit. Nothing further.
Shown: **950** psi
